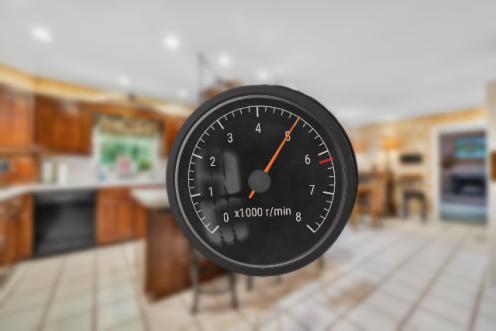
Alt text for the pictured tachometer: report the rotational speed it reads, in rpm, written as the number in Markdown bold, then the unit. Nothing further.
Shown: **5000** rpm
